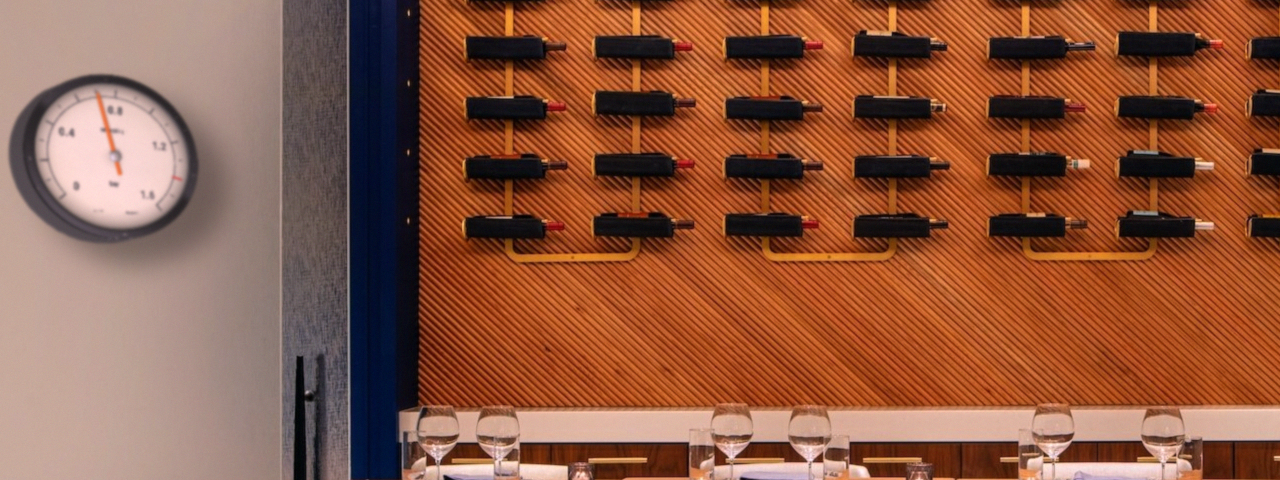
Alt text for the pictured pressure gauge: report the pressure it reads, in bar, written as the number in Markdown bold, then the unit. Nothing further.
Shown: **0.7** bar
